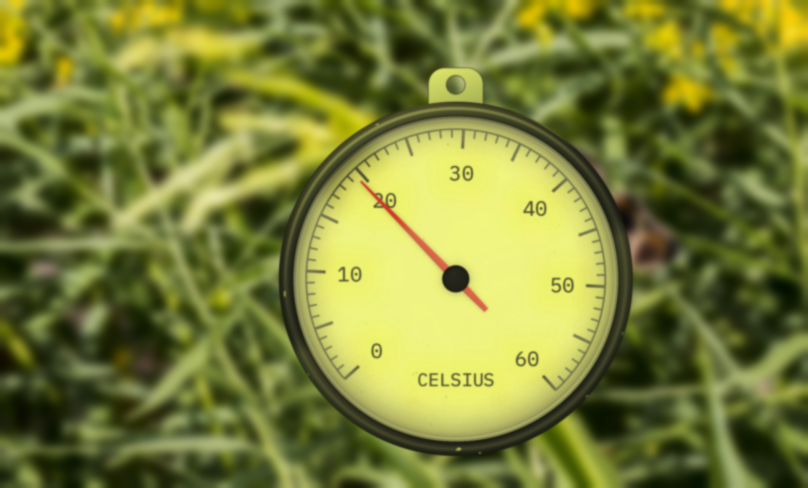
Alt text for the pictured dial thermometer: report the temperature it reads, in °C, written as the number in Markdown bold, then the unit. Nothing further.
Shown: **19.5** °C
